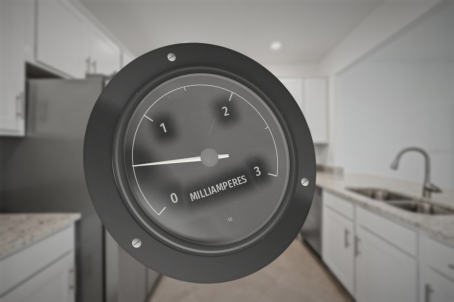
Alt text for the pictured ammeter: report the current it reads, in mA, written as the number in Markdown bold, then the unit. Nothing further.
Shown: **0.5** mA
